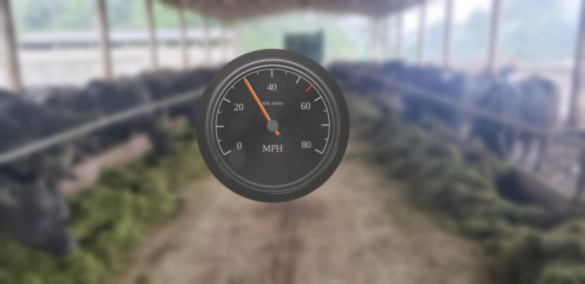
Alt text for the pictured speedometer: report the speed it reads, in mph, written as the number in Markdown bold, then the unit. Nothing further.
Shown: **30** mph
